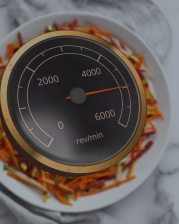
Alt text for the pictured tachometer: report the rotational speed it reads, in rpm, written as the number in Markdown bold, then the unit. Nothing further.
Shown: **5000** rpm
